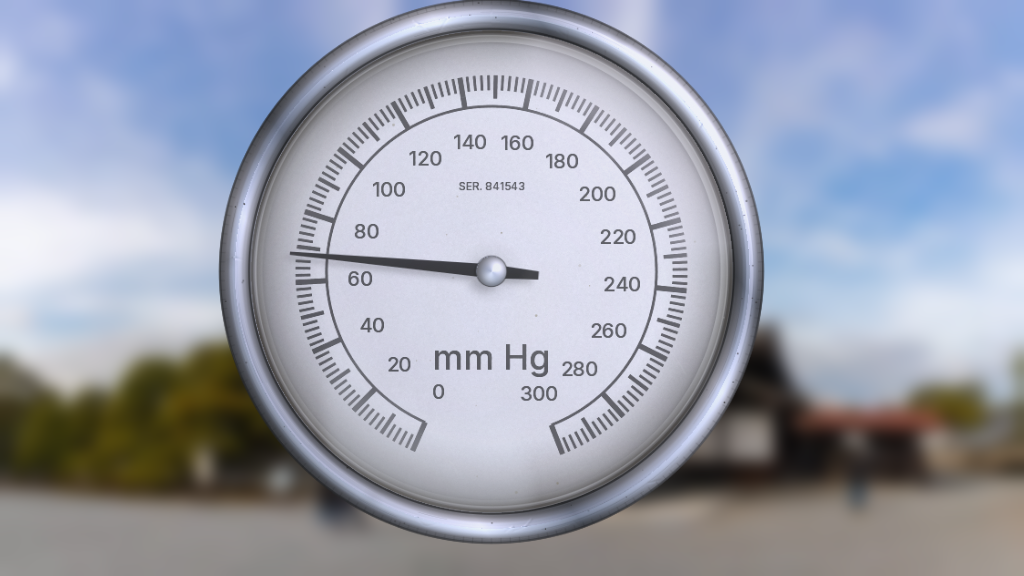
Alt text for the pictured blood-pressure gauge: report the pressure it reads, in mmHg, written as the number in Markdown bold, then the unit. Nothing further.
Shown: **68** mmHg
